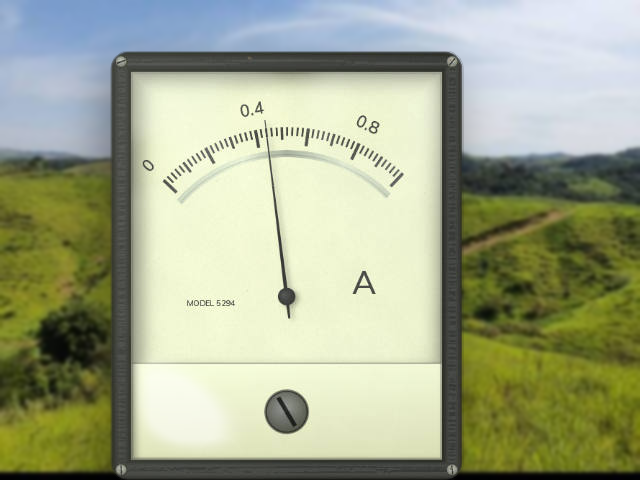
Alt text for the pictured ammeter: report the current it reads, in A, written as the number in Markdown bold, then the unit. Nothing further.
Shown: **0.44** A
